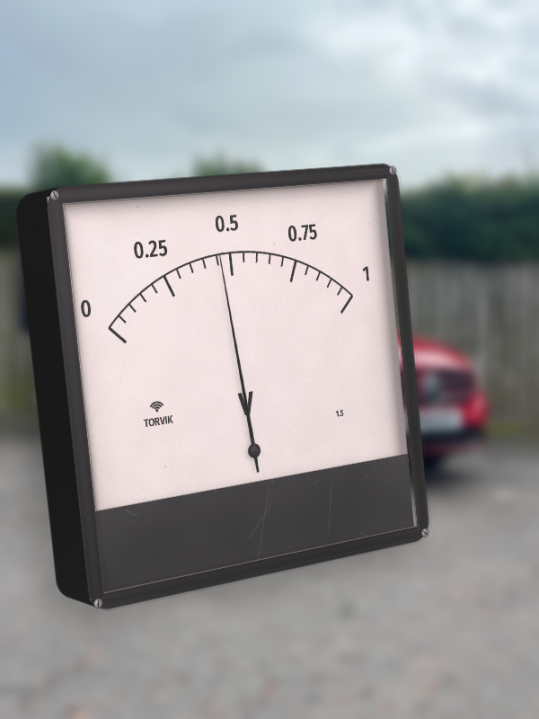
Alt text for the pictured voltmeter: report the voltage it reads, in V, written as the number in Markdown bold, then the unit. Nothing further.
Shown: **0.45** V
